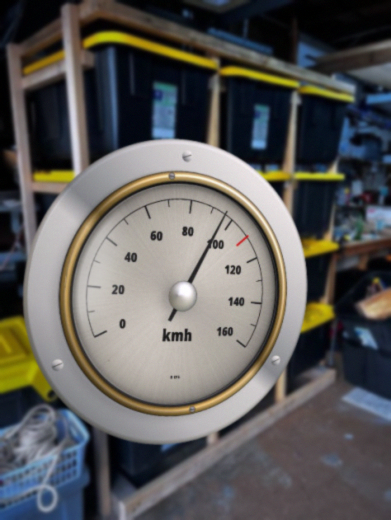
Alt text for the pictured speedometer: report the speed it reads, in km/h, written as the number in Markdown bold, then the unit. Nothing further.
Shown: **95** km/h
